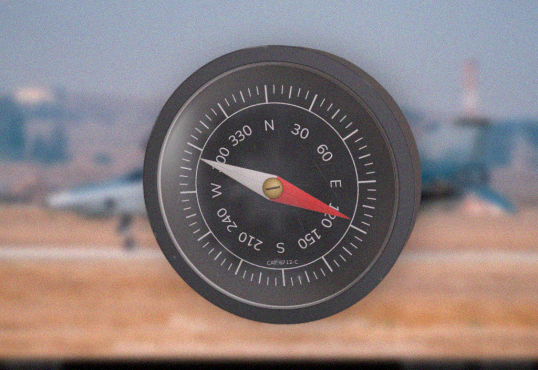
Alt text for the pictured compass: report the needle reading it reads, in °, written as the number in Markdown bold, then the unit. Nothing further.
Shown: **115** °
